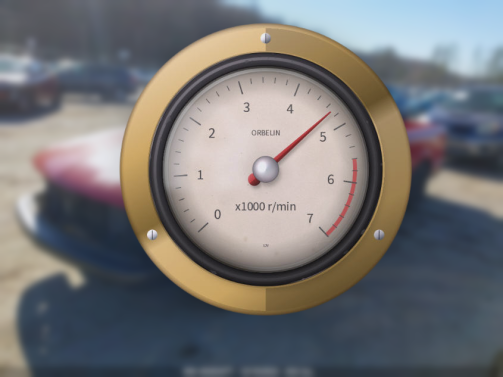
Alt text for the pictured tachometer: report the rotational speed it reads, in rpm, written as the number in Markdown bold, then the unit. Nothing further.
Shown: **4700** rpm
